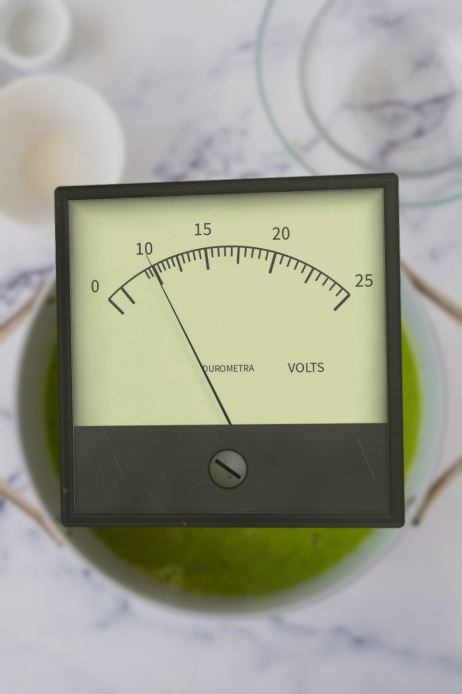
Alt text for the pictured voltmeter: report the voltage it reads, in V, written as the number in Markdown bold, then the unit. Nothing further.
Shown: **10** V
